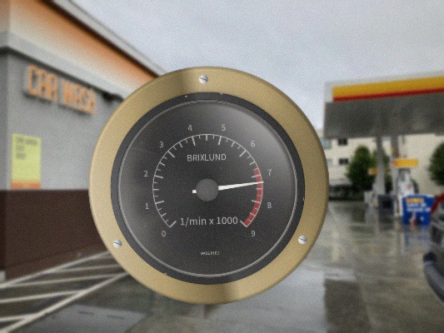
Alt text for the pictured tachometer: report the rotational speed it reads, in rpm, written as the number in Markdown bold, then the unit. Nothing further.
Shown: **7250** rpm
